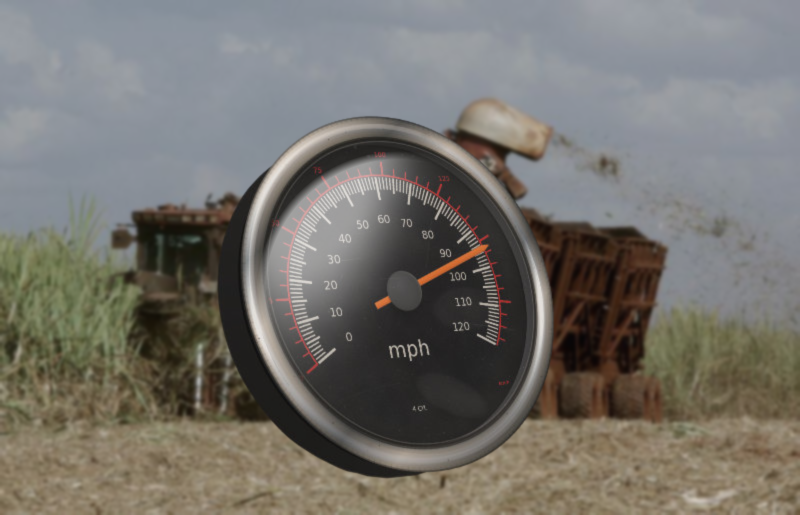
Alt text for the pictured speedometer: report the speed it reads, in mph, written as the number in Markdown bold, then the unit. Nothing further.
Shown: **95** mph
